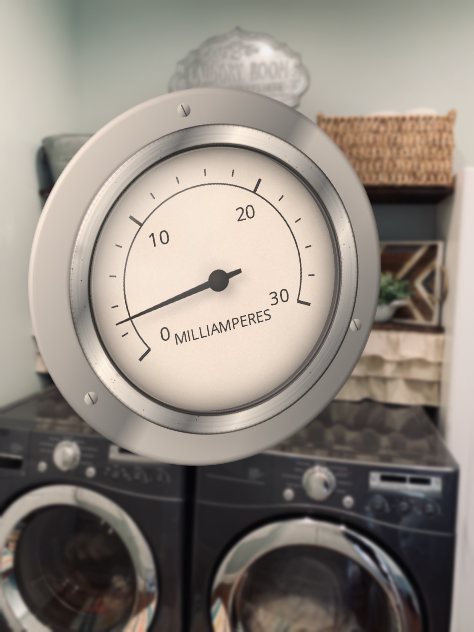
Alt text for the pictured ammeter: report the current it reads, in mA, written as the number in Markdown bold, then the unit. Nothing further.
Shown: **3** mA
